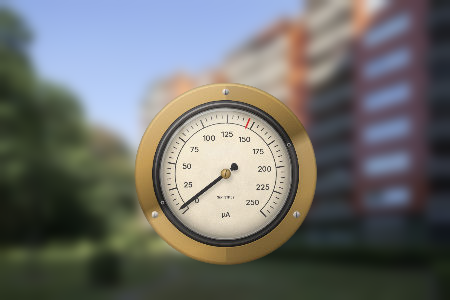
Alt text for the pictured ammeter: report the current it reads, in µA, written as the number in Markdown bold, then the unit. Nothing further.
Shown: **5** µA
